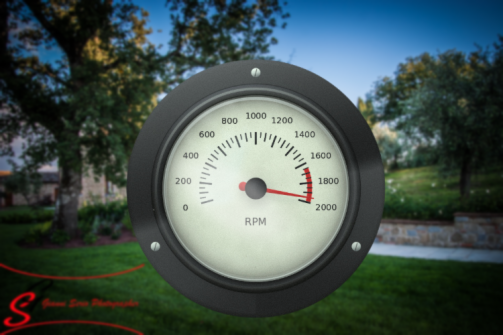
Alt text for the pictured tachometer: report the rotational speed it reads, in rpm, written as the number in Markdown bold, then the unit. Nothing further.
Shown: **1950** rpm
